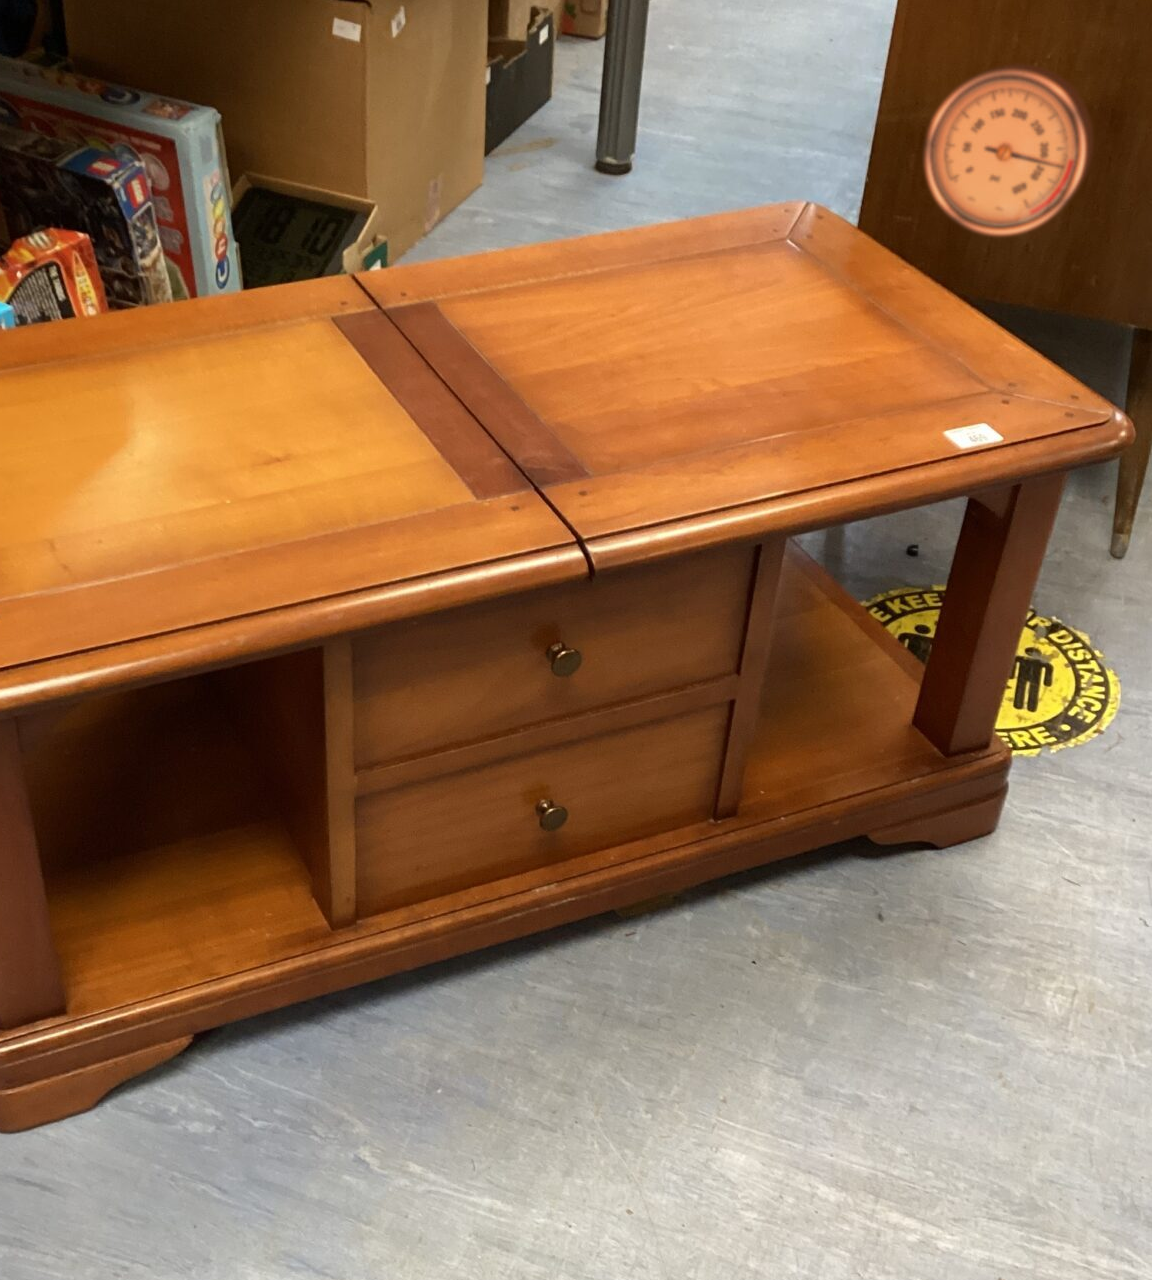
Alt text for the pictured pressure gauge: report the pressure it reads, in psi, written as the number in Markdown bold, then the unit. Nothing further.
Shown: **325** psi
